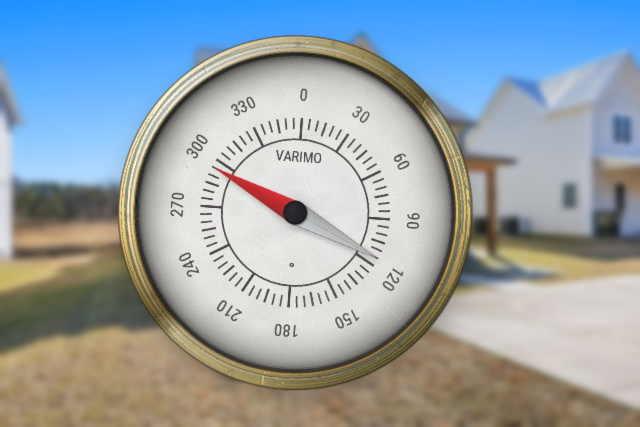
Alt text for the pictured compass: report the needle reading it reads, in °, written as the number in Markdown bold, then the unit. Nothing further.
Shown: **295** °
